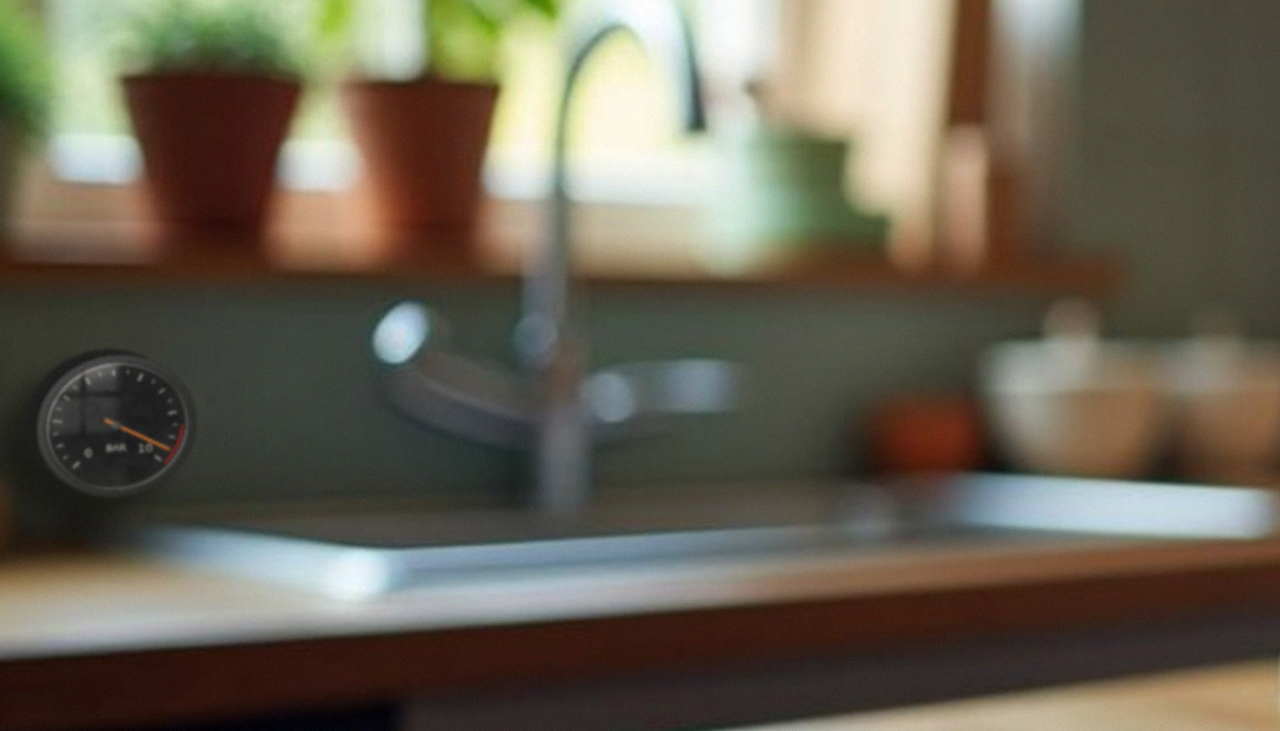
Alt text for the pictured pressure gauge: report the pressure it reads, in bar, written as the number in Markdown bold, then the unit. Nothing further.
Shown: **9.5** bar
